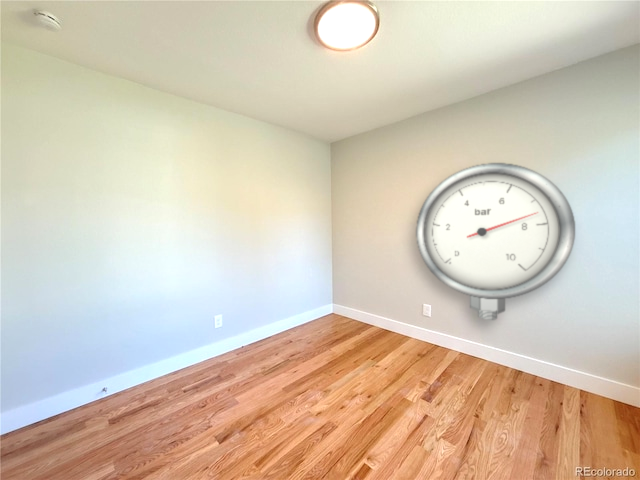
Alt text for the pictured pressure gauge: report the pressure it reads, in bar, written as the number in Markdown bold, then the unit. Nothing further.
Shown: **7.5** bar
